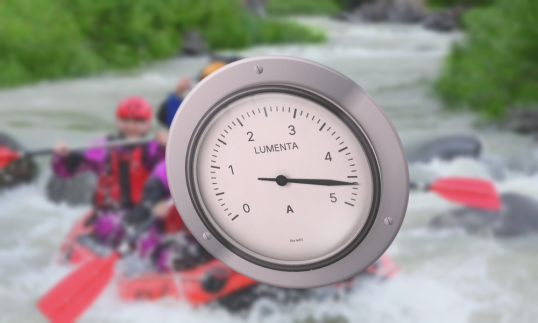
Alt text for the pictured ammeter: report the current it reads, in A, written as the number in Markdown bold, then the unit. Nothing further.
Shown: **4.6** A
